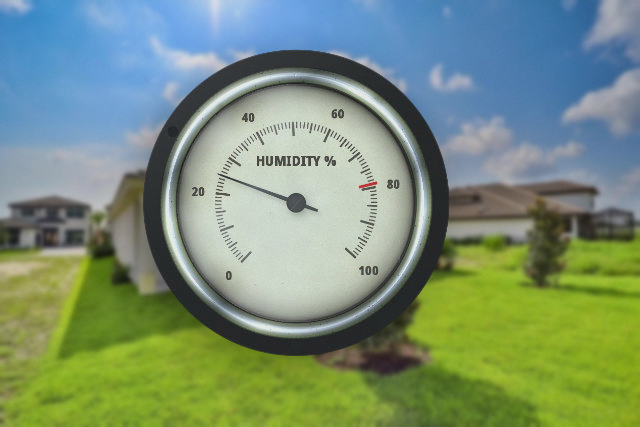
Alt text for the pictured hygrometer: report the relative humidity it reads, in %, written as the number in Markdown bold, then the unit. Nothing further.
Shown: **25** %
